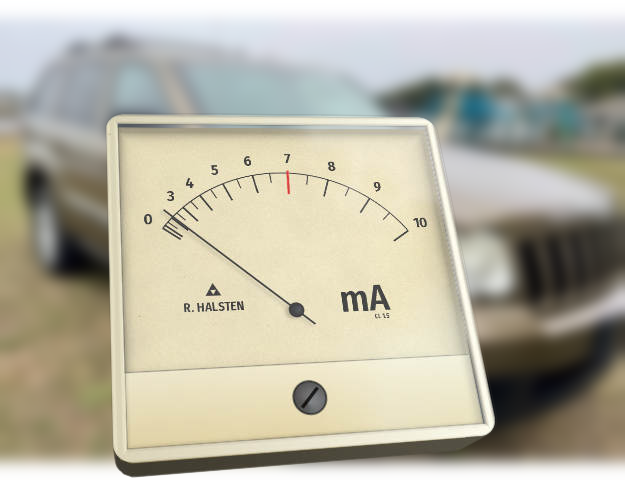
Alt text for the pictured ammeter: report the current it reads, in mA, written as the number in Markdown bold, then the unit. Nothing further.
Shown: **2** mA
